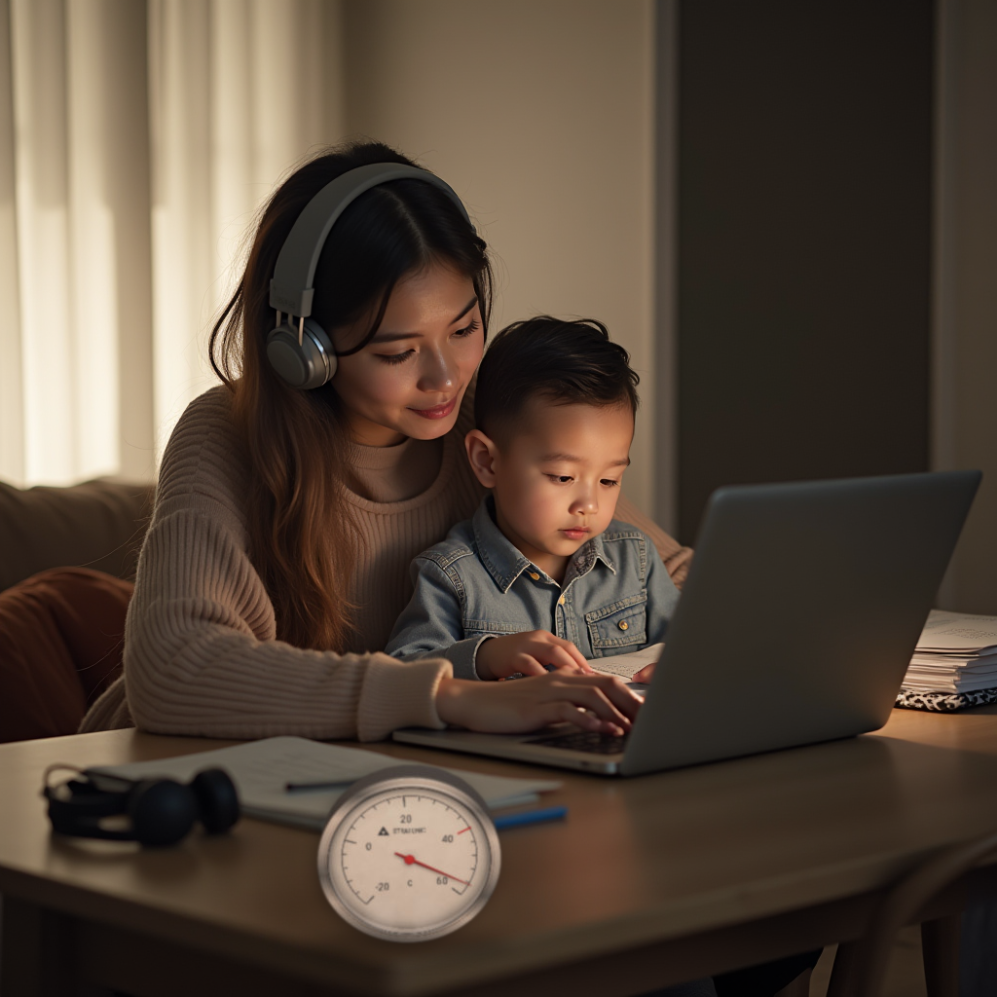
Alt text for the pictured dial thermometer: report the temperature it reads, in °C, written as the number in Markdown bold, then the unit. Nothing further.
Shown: **56** °C
